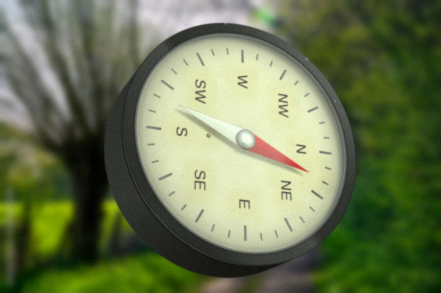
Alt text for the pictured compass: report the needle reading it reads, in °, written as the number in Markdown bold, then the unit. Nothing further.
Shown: **20** °
